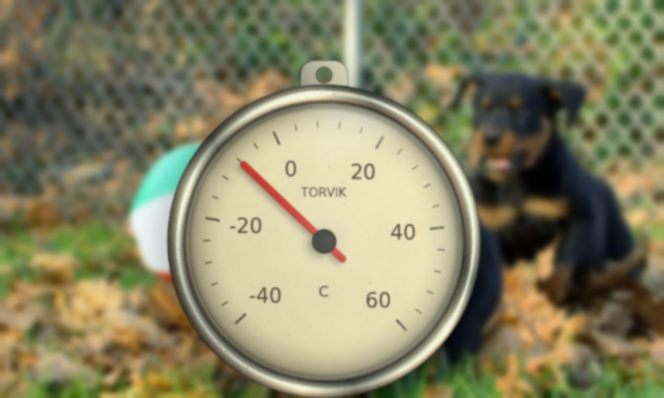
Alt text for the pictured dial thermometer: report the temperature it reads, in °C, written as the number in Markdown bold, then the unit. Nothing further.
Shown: **-8** °C
